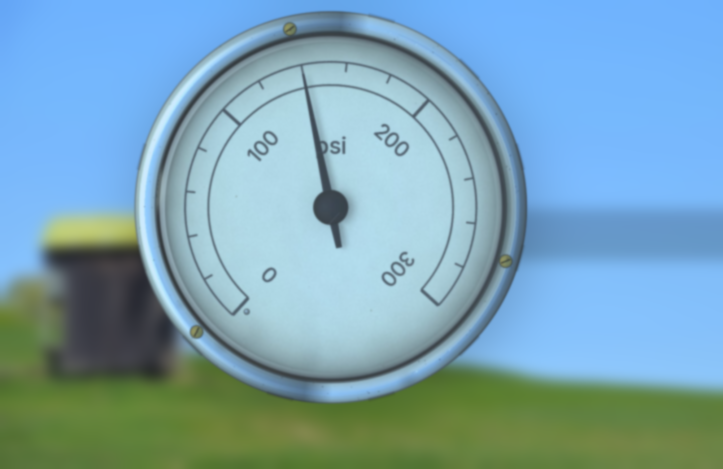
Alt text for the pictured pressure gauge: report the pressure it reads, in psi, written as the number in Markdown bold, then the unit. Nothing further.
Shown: **140** psi
